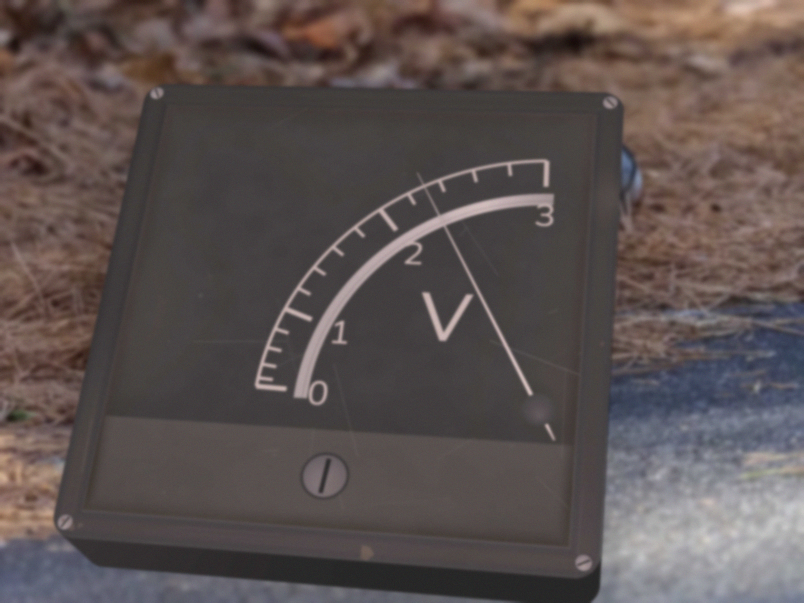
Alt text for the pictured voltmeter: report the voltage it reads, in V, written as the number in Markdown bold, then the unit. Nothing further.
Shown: **2.3** V
